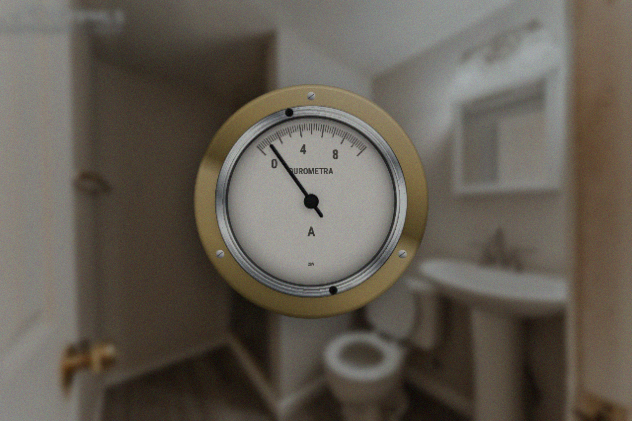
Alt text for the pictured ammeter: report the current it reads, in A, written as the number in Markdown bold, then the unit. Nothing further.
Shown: **1** A
